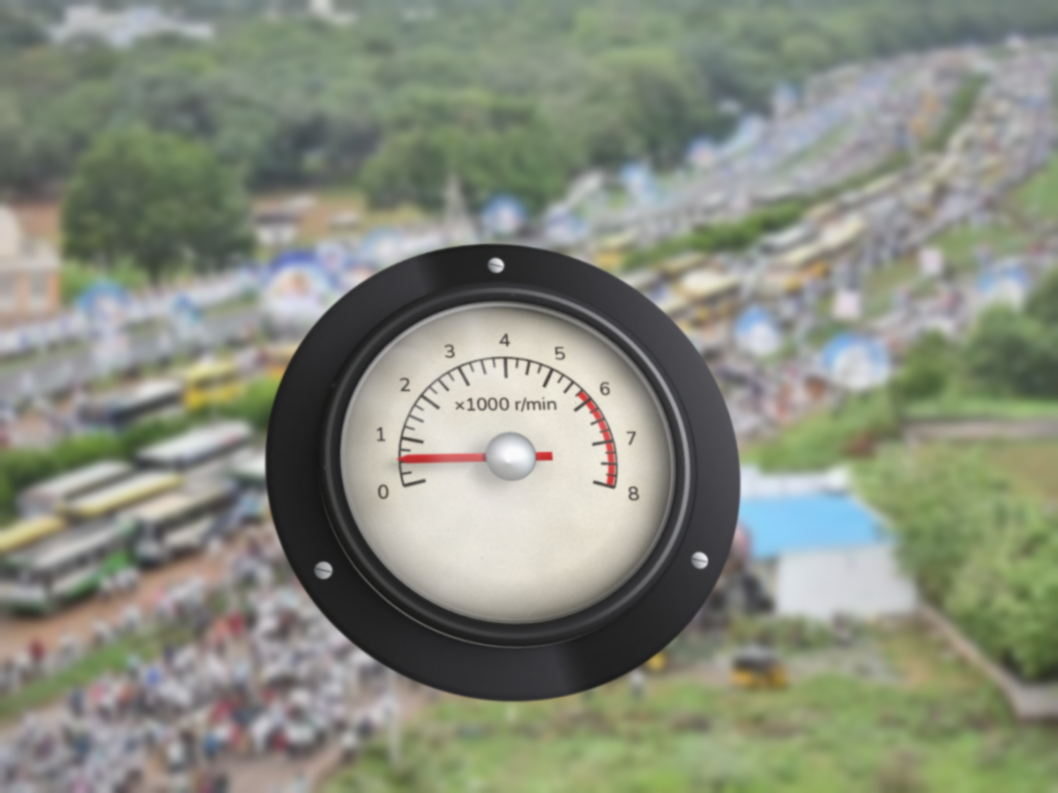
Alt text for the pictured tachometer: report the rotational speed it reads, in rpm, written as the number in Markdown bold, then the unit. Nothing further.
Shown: **500** rpm
